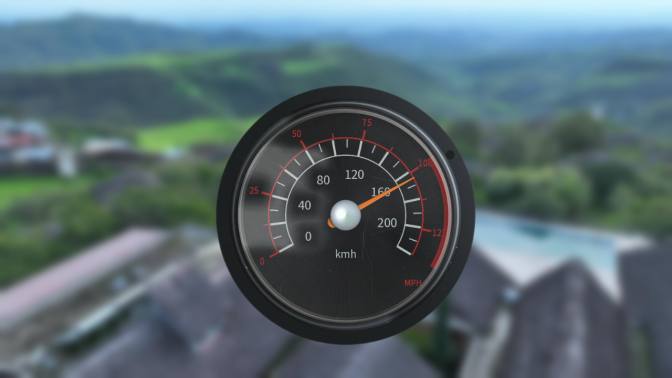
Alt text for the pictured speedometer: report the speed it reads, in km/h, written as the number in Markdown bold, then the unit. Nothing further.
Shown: **165** km/h
